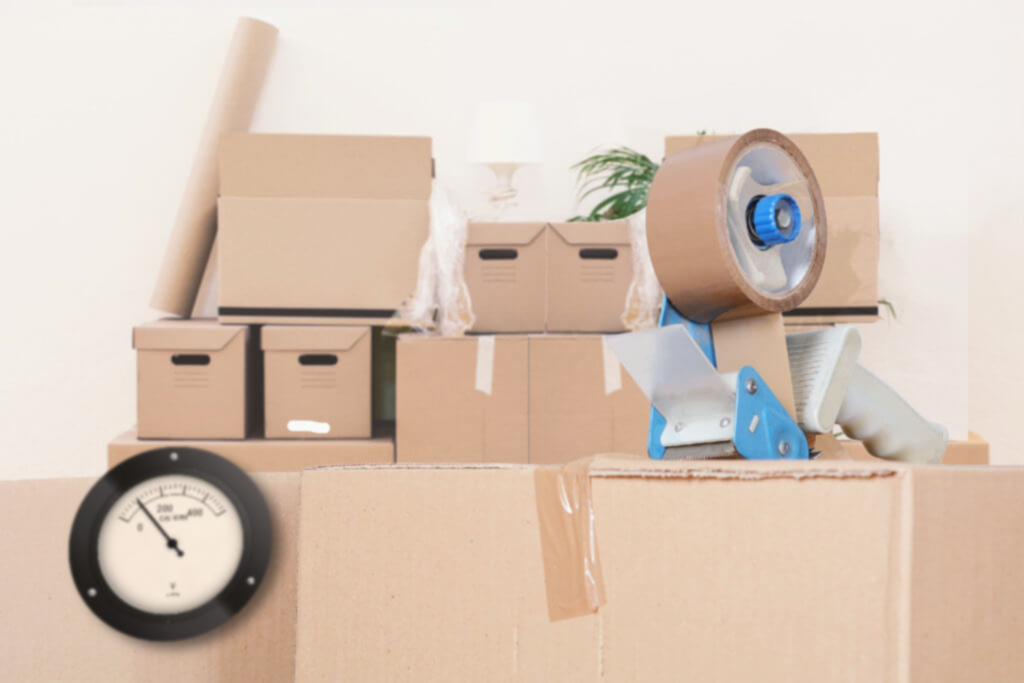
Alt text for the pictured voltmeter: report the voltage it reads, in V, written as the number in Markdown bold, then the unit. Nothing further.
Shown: **100** V
